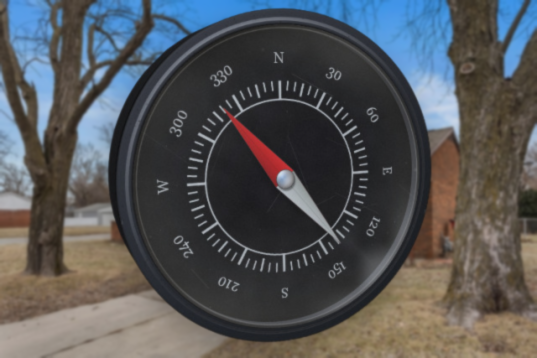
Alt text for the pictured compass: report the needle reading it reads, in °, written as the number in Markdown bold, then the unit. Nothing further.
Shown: **320** °
